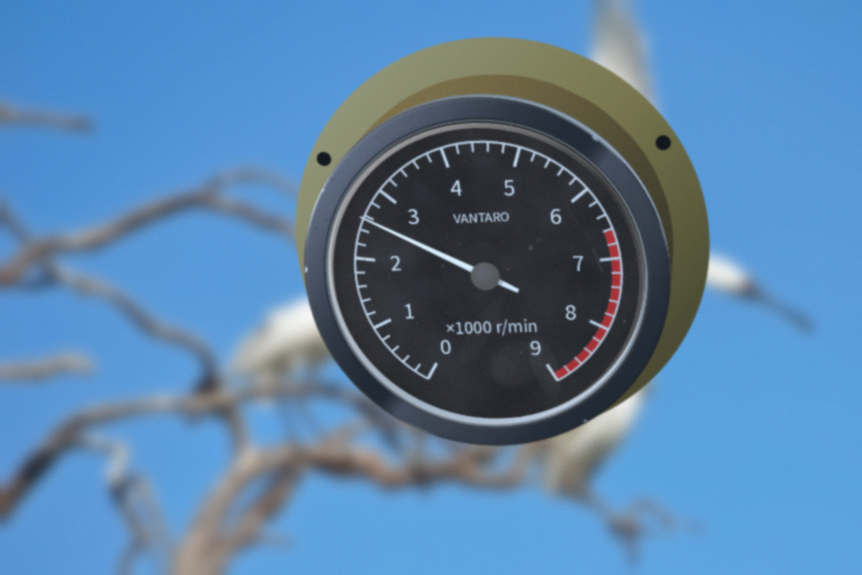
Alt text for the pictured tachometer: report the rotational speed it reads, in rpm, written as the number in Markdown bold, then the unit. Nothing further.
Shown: **2600** rpm
